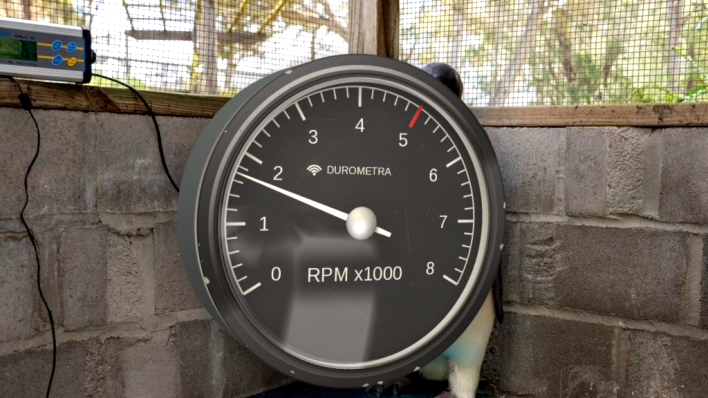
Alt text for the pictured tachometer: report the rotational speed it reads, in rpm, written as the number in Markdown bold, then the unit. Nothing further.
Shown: **1700** rpm
